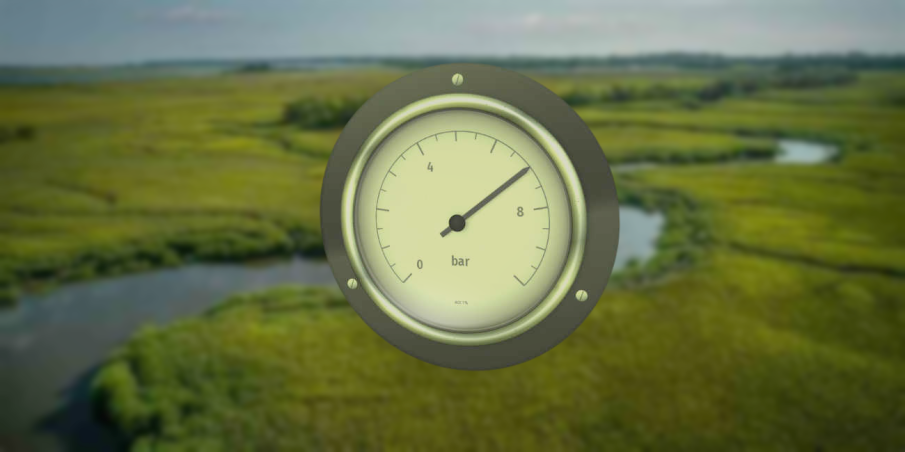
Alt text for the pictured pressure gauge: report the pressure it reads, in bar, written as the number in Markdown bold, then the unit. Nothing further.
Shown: **7** bar
